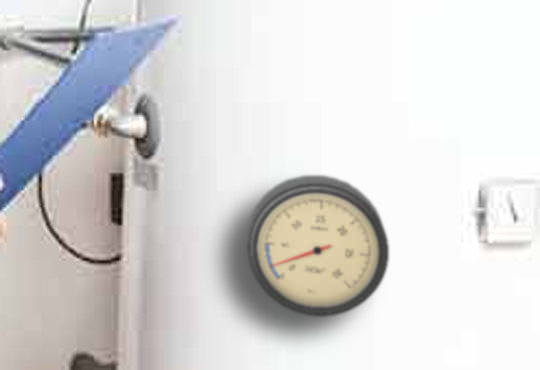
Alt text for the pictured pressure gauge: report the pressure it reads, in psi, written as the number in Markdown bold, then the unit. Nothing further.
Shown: **2** psi
